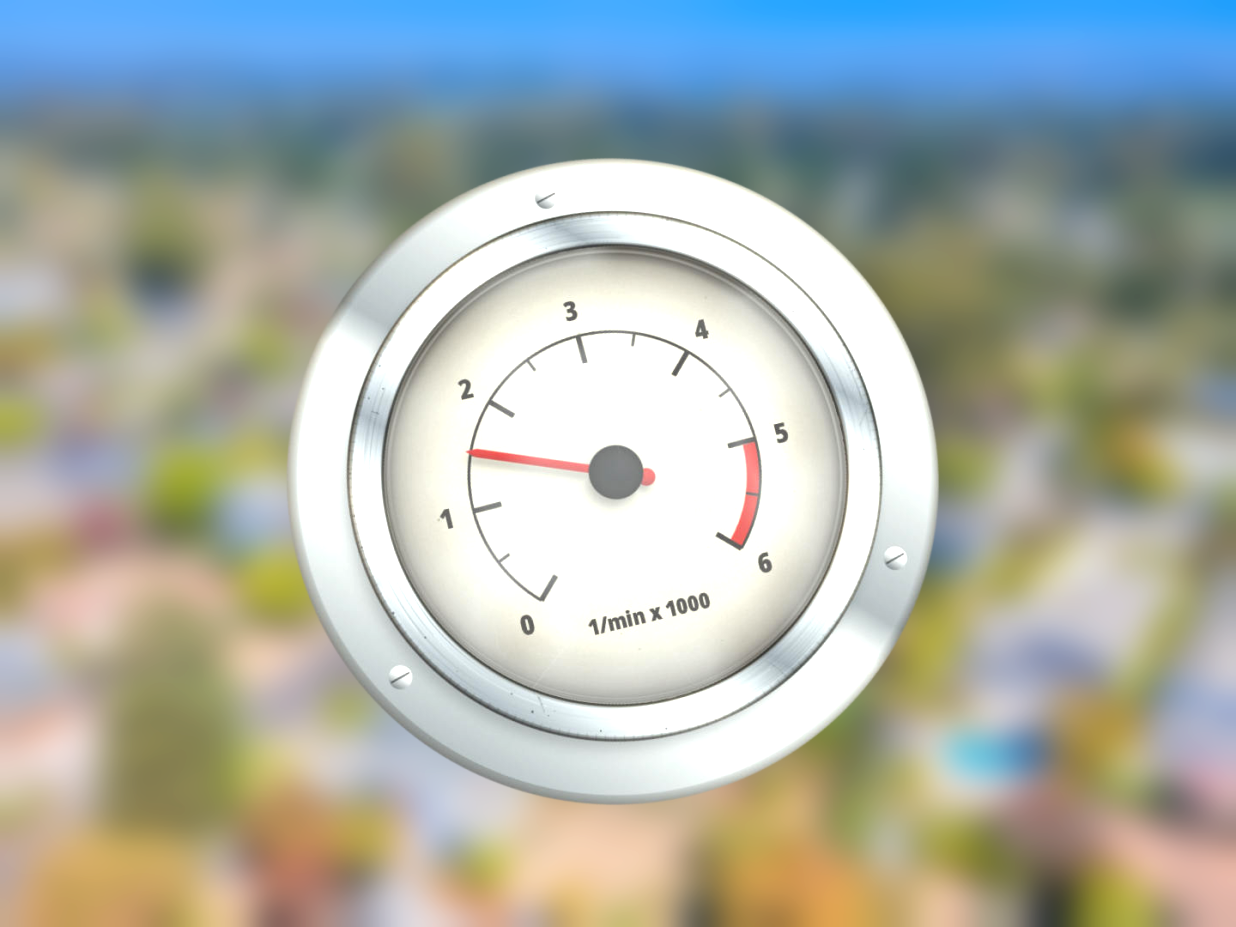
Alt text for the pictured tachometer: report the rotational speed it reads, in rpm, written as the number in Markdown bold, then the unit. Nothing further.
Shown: **1500** rpm
